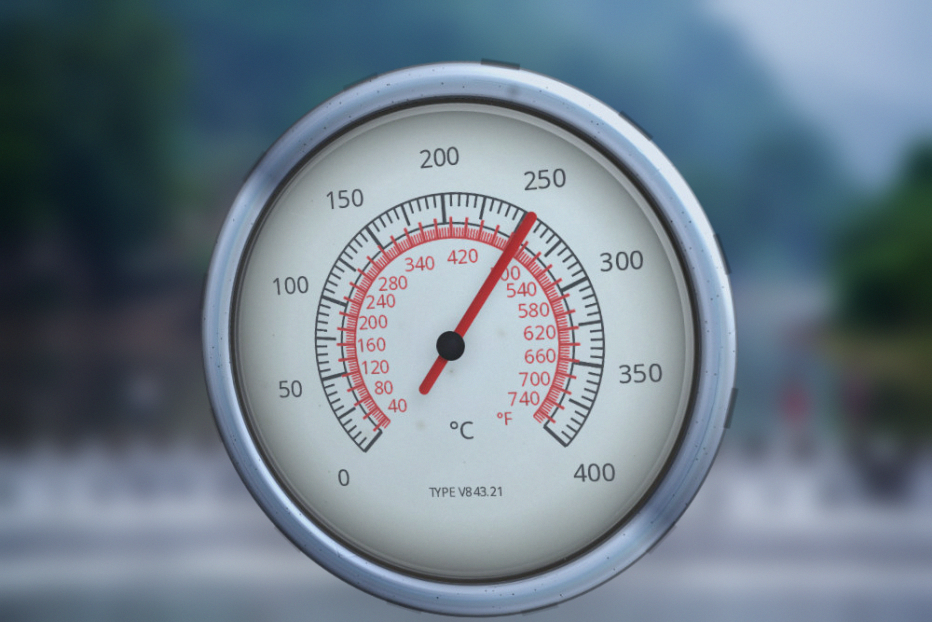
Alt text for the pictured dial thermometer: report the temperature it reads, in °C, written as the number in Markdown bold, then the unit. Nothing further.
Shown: **255** °C
